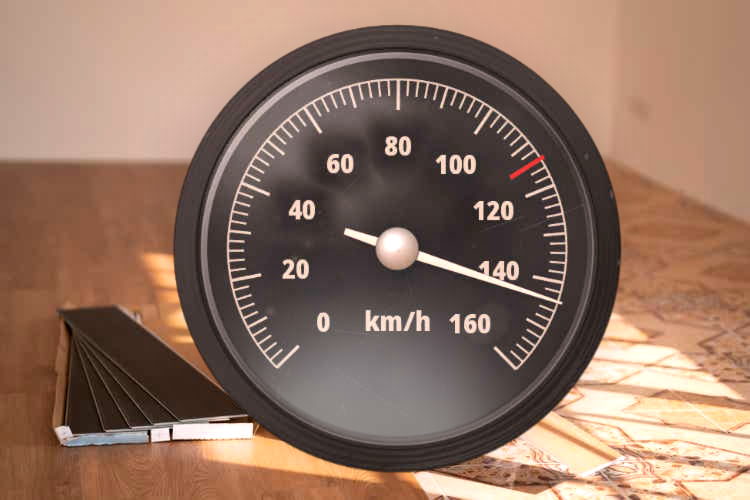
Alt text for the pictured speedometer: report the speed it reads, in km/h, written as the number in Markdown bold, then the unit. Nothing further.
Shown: **144** km/h
